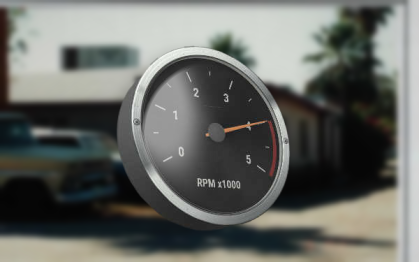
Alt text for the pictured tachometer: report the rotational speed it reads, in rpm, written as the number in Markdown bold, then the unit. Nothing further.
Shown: **4000** rpm
